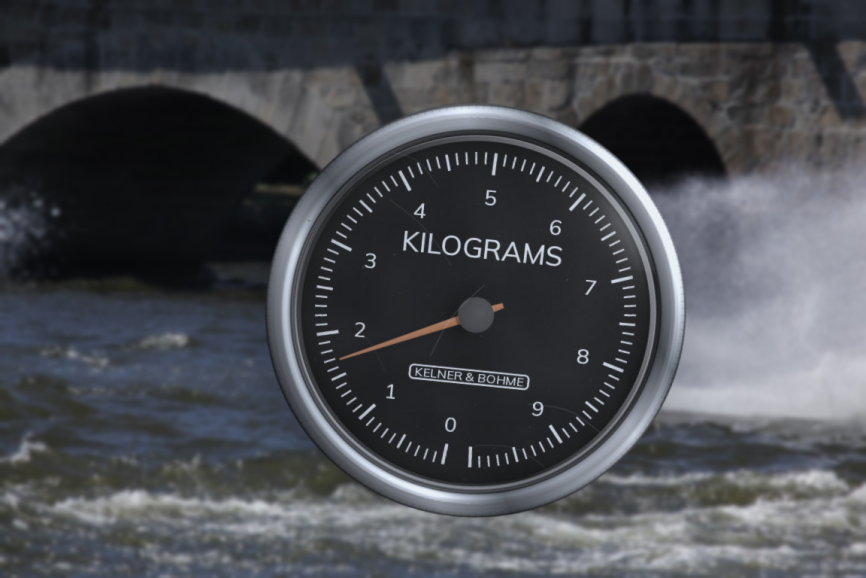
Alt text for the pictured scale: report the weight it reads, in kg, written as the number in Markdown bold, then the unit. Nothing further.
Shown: **1.7** kg
